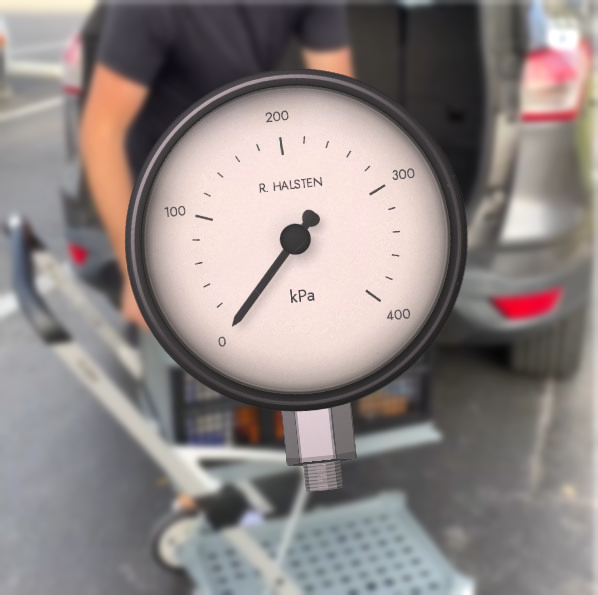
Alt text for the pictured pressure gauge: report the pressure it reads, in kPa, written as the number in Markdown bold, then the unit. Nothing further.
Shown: **0** kPa
